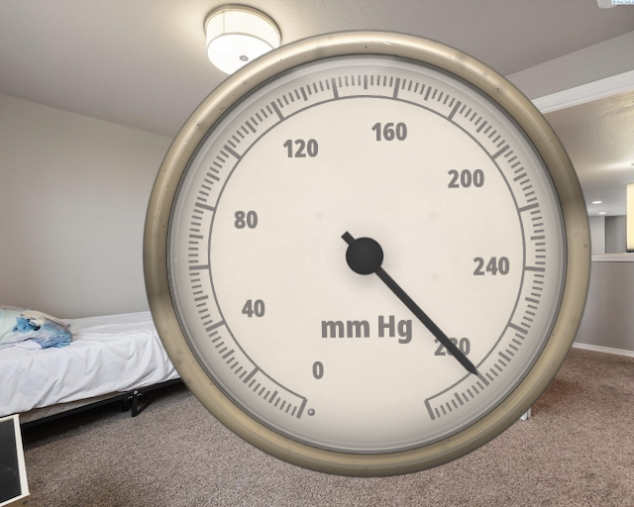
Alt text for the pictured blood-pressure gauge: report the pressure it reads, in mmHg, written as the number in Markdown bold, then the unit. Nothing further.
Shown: **280** mmHg
